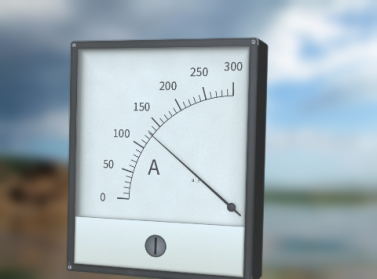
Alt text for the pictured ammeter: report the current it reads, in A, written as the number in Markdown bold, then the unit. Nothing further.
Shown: **130** A
